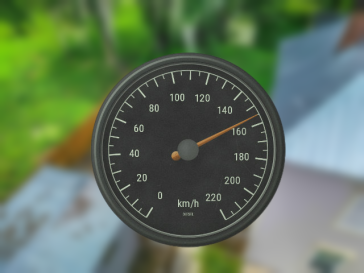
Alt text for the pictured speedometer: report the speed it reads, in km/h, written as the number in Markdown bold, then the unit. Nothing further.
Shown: **155** km/h
